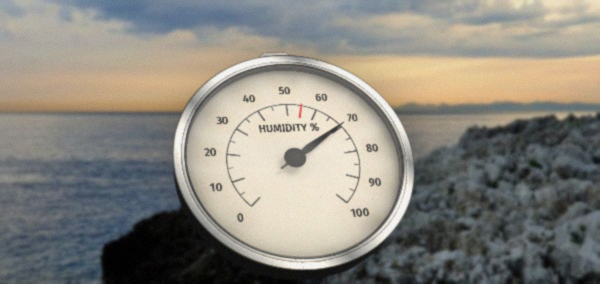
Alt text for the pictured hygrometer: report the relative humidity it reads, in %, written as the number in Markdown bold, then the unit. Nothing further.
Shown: **70** %
